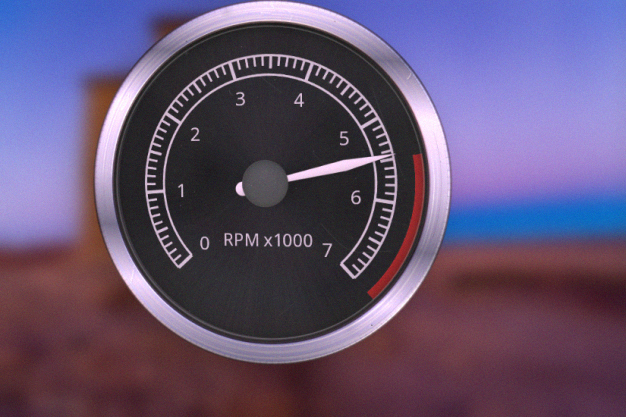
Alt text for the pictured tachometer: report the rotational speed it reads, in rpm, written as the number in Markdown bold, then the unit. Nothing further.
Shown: **5450** rpm
